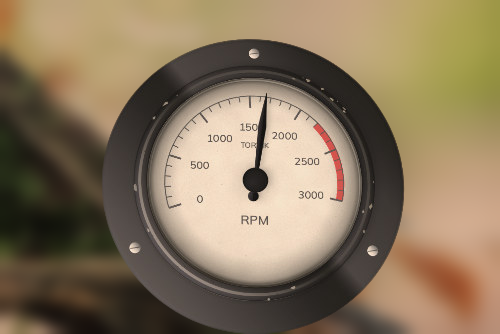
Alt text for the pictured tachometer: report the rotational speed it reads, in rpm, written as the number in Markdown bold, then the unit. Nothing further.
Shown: **1650** rpm
